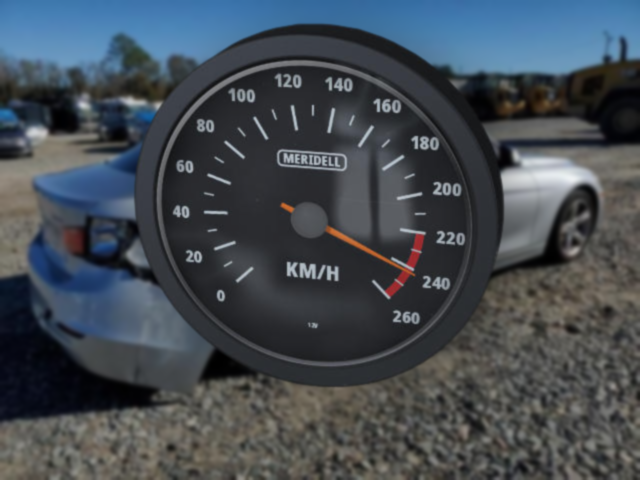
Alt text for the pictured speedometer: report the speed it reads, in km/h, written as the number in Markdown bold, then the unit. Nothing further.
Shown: **240** km/h
